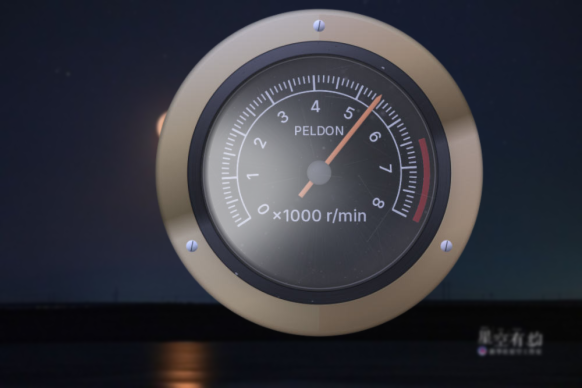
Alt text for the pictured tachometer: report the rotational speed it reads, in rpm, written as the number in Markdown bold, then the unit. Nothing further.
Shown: **5400** rpm
